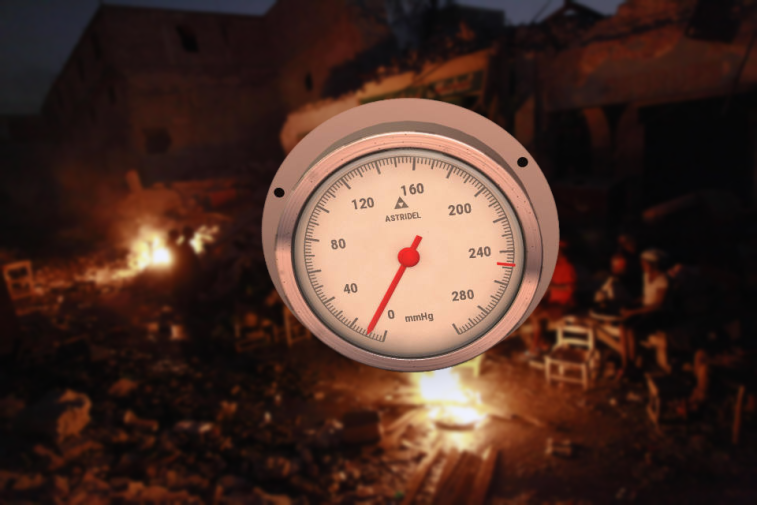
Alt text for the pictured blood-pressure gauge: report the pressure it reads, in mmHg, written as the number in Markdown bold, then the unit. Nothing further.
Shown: **10** mmHg
